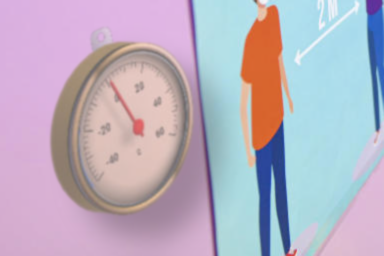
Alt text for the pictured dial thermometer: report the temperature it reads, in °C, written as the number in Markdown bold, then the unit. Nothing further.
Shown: **0** °C
